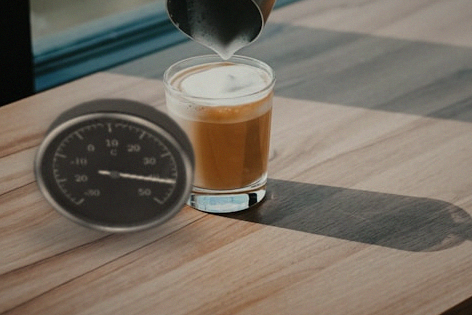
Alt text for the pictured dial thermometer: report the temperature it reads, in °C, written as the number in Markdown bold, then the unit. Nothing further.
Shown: **40** °C
